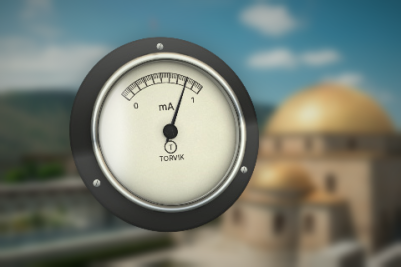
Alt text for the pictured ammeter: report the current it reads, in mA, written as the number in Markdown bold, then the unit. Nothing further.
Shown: **0.8** mA
